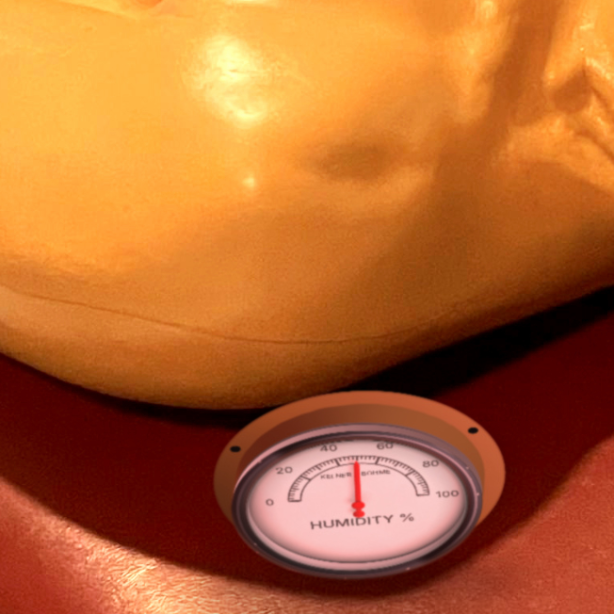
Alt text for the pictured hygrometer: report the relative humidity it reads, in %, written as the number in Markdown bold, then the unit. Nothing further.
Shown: **50** %
